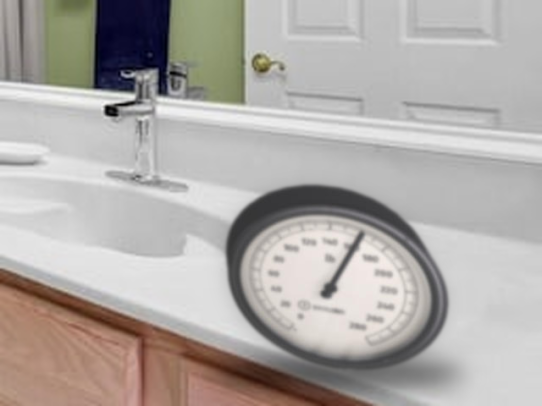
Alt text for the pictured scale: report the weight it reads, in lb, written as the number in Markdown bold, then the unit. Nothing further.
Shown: **160** lb
